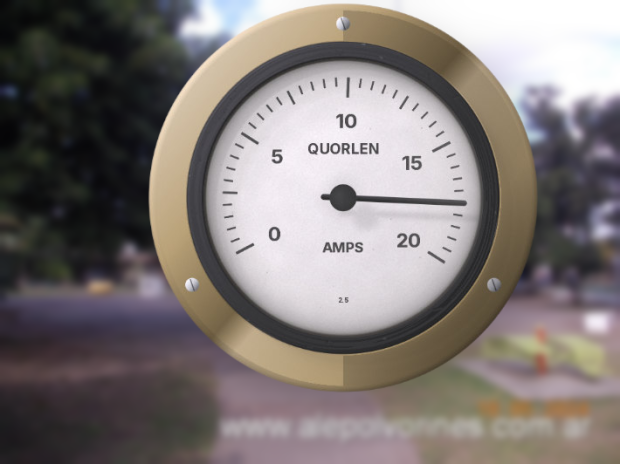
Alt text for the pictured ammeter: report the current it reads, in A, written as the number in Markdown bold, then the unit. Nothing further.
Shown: **17.5** A
